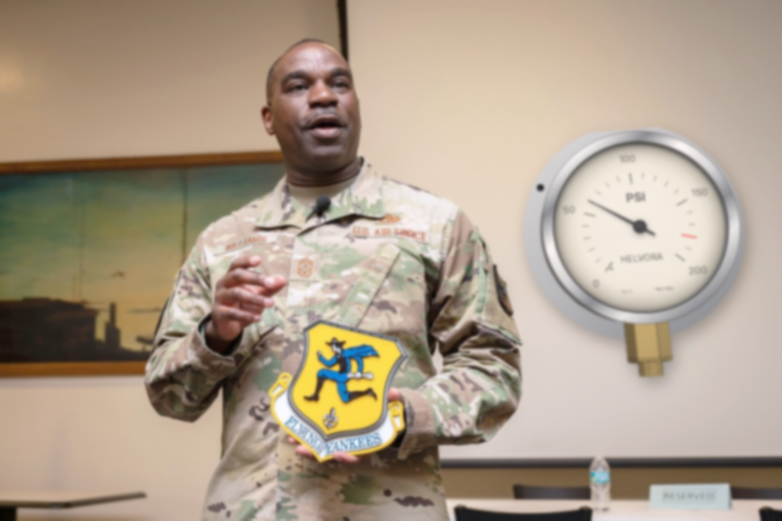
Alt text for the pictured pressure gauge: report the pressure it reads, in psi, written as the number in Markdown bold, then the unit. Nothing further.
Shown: **60** psi
